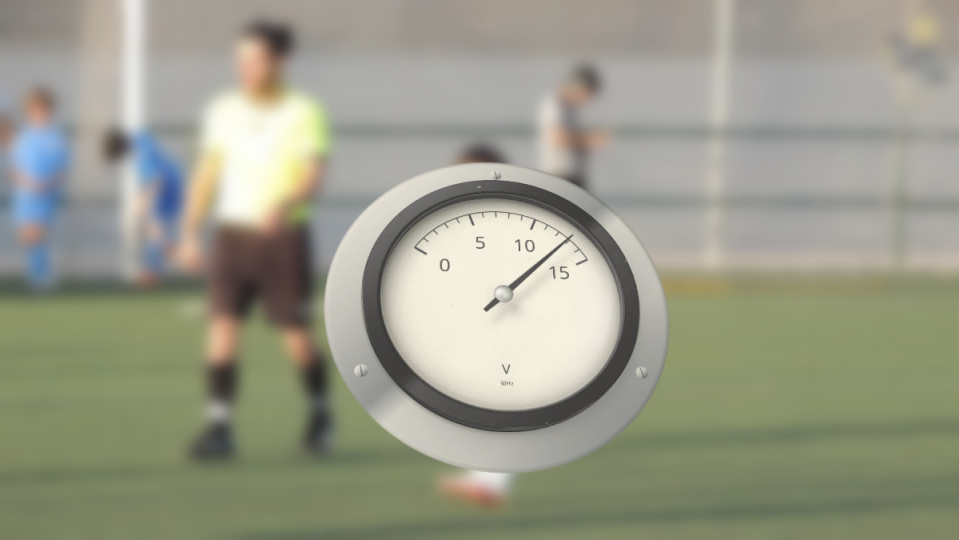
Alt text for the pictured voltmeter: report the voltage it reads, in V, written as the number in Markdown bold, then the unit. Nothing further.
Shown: **13** V
